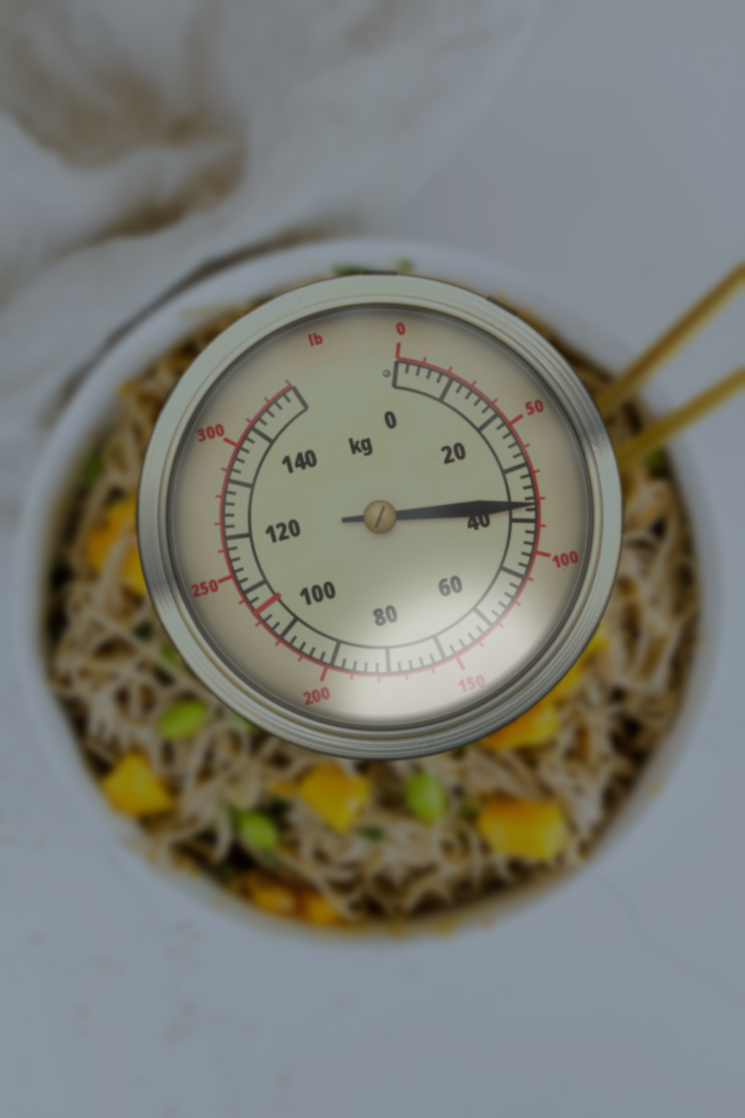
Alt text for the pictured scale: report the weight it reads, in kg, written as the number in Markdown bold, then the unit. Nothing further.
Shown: **37** kg
